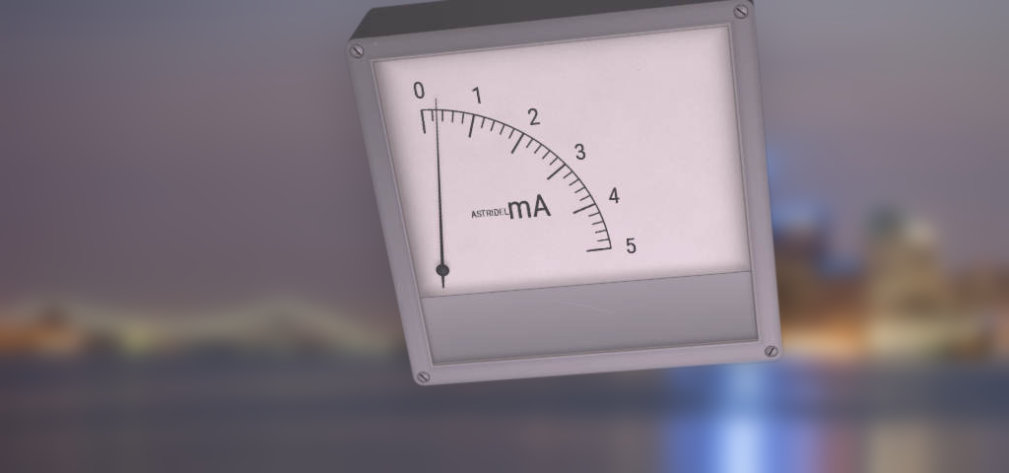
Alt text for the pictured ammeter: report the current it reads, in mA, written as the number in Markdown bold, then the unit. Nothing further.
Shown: **0.3** mA
